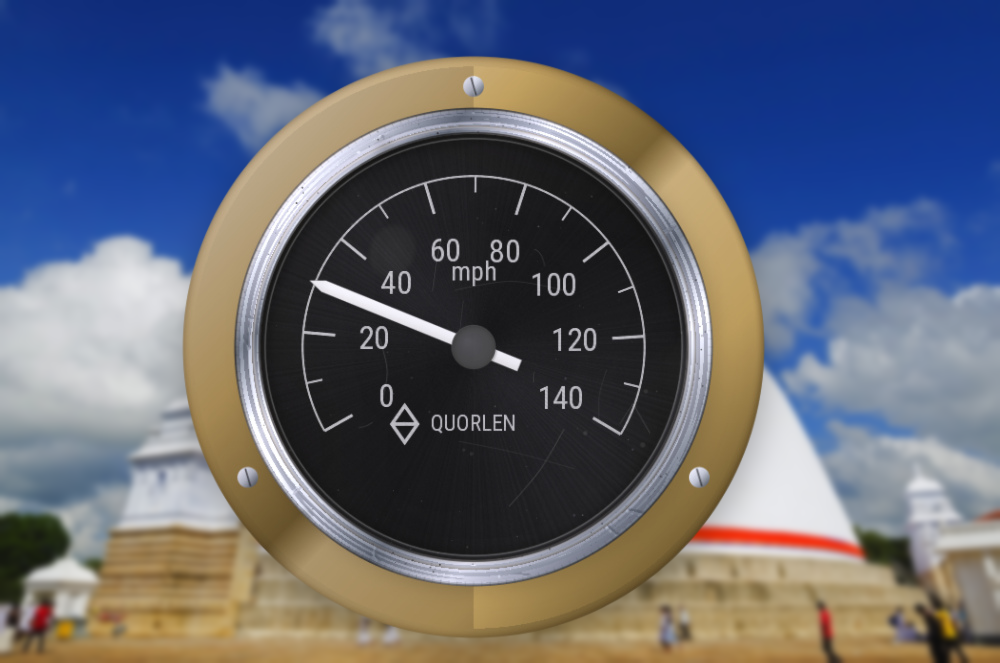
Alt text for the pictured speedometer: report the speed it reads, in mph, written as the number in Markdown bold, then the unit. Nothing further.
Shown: **30** mph
